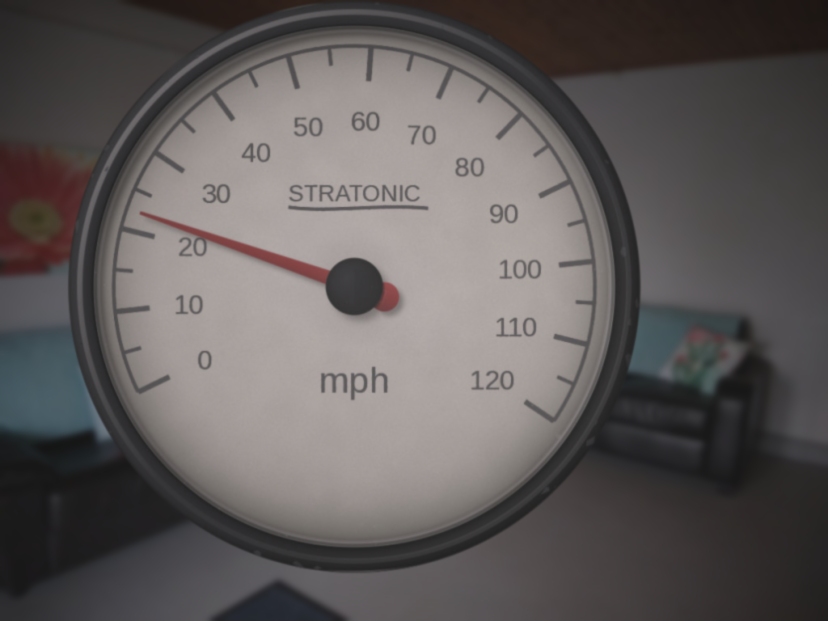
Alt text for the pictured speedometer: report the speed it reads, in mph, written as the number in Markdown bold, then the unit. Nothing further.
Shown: **22.5** mph
